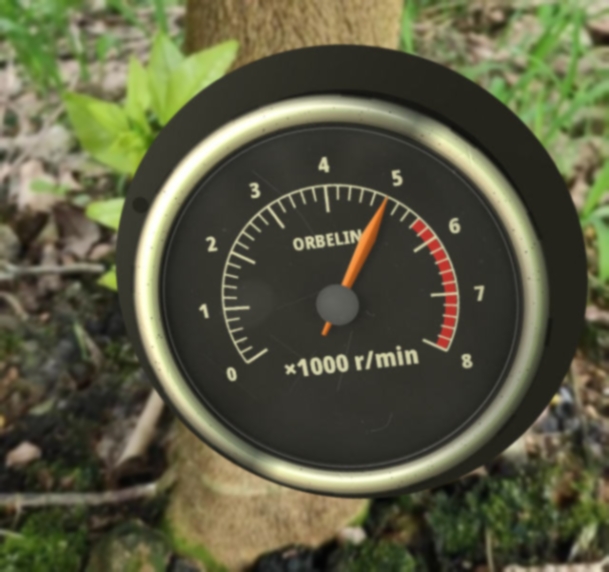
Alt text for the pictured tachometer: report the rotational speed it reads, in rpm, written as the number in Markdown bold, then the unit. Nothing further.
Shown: **5000** rpm
